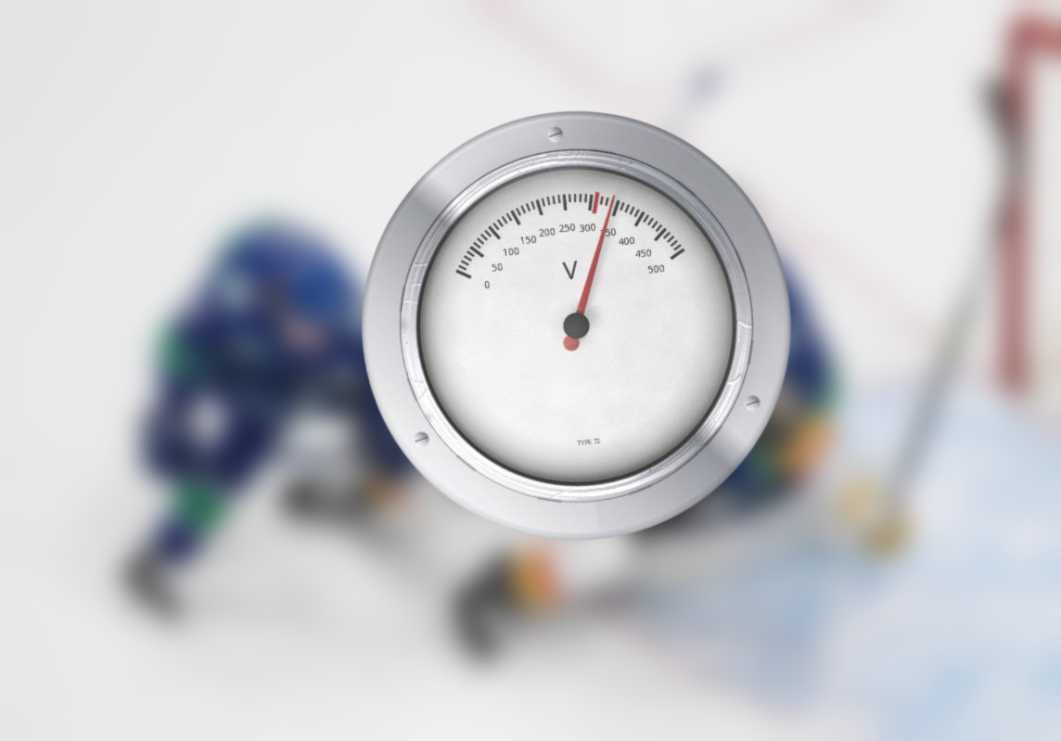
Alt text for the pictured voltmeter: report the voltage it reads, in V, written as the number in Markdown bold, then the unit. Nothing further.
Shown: **340** V
